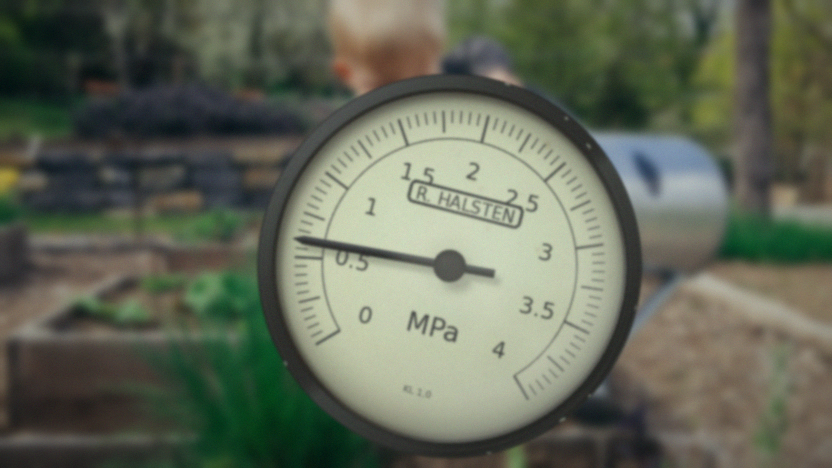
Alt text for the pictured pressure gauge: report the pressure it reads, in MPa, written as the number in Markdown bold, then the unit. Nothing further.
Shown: **0.6** MPa
